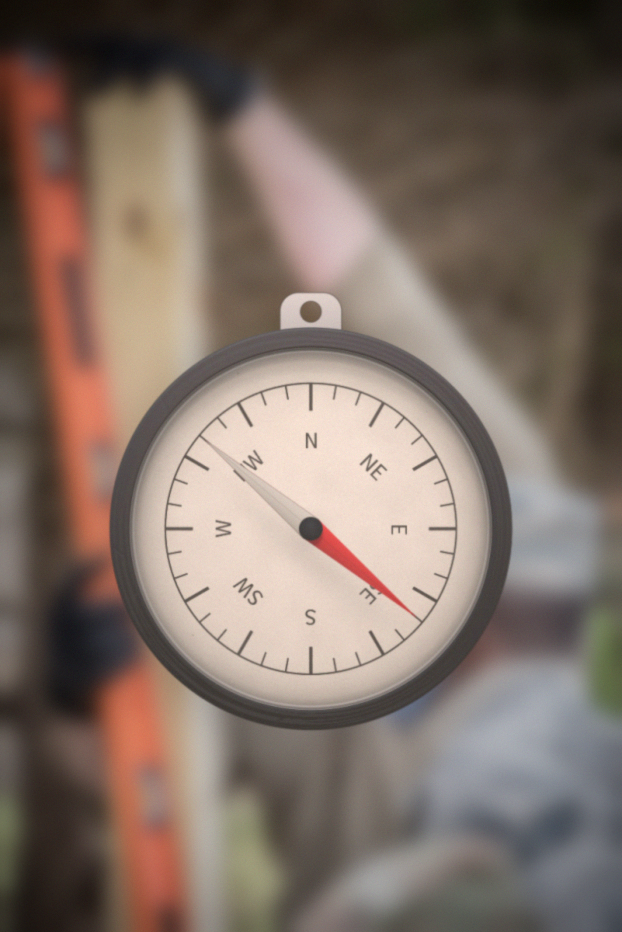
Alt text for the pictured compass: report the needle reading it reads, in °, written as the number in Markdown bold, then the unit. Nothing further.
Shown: **130** °
